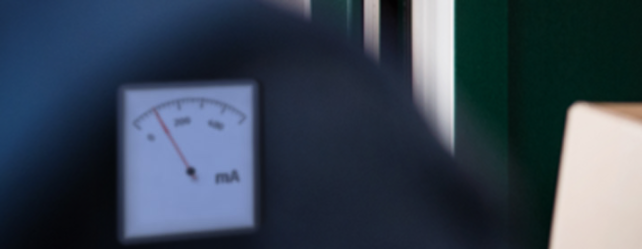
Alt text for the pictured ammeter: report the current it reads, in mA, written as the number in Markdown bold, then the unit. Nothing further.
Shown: **100** mA
